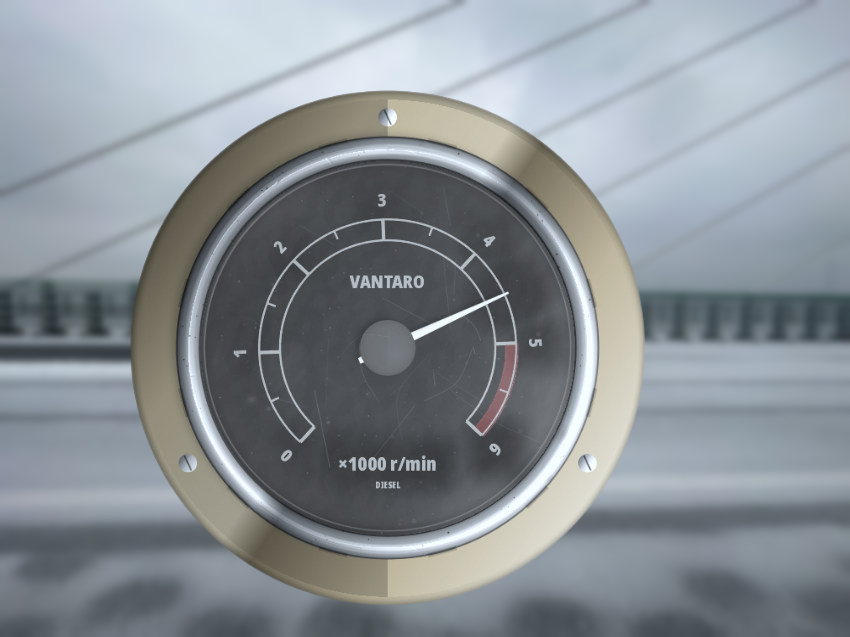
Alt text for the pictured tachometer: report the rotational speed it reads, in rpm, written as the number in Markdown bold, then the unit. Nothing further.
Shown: **4500** rpm
